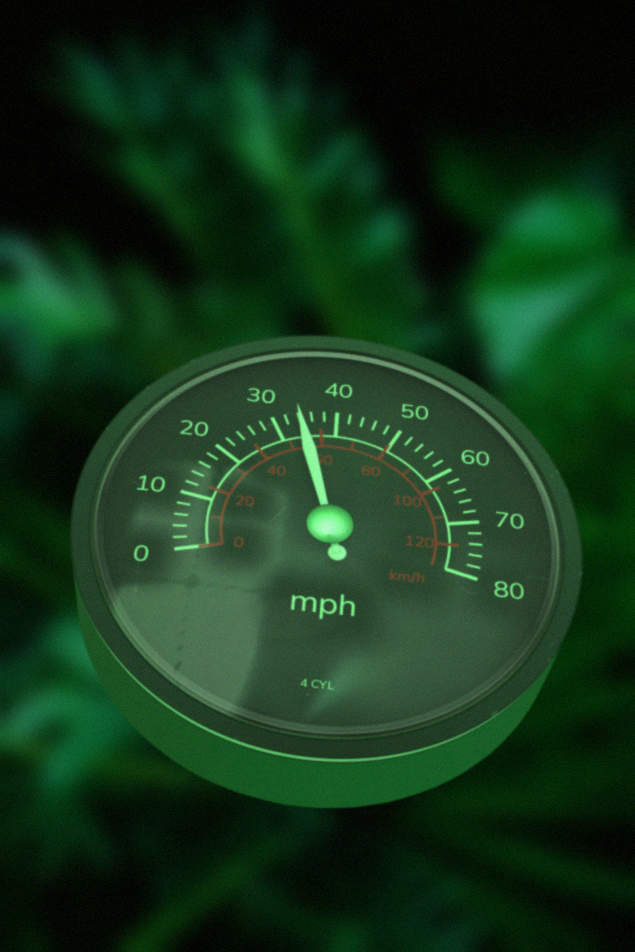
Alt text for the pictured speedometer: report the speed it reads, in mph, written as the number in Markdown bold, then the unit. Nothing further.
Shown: **34** mph
